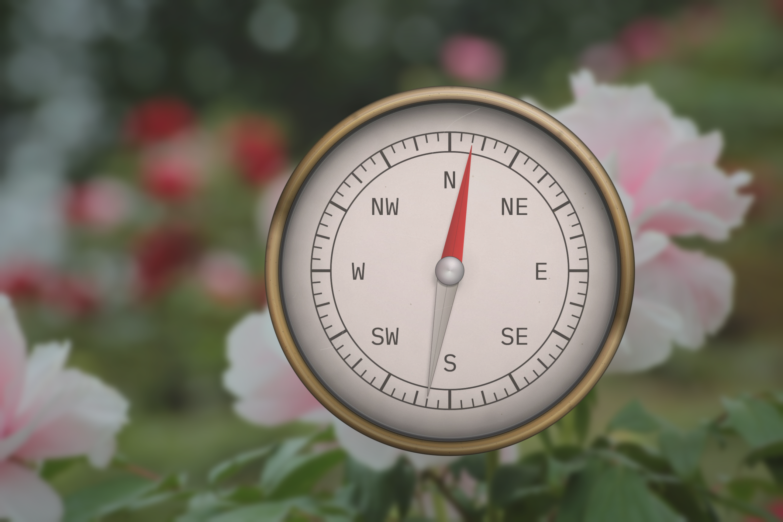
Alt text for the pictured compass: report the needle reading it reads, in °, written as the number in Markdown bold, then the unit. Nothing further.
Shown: **10** °
